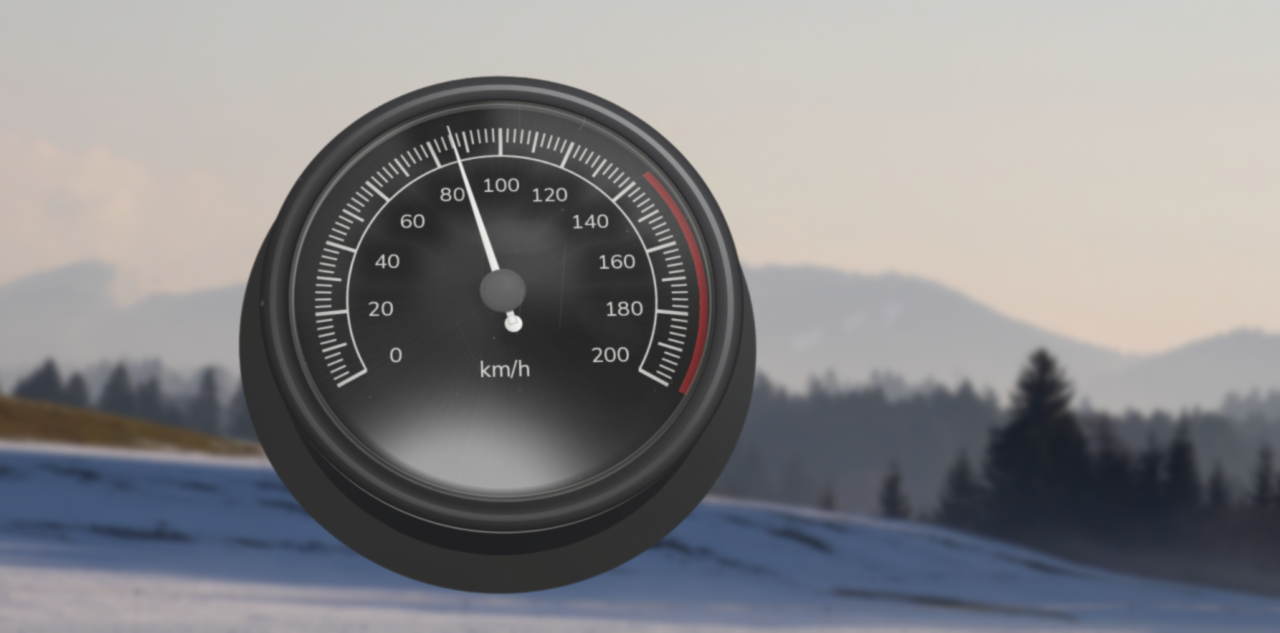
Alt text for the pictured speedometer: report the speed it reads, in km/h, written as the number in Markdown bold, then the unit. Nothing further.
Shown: **86** km/h
